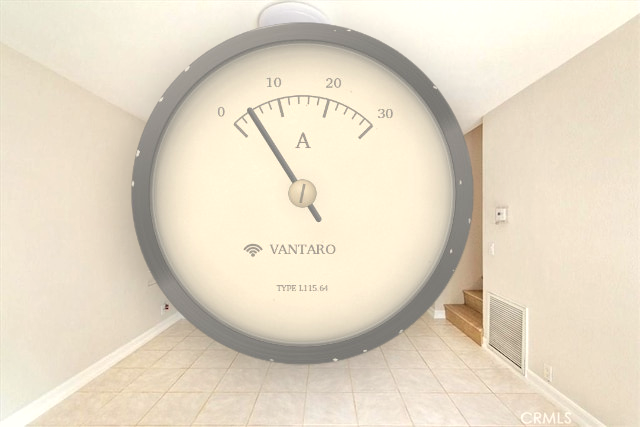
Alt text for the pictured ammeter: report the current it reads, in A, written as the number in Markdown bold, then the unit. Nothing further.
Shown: **4** A
